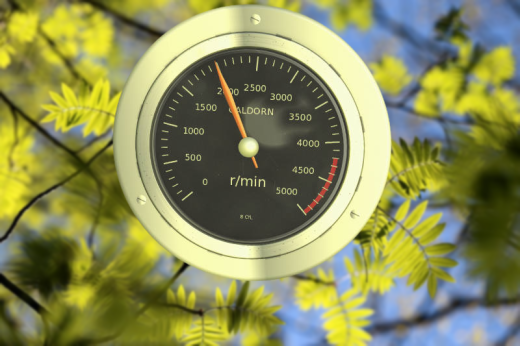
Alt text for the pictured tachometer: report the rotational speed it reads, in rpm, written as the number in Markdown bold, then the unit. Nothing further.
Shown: **2000** rpm
